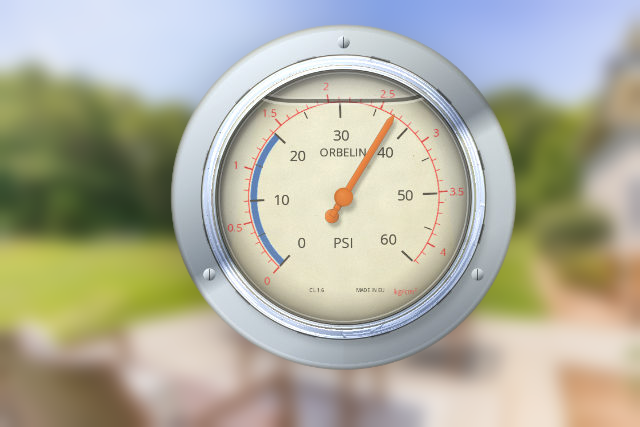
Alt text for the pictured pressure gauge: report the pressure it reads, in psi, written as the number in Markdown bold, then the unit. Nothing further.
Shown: **37.5** psi
